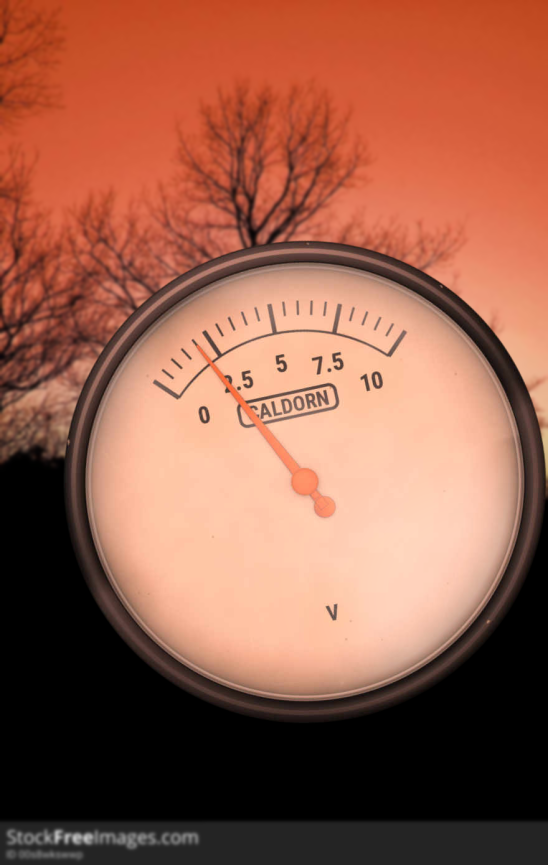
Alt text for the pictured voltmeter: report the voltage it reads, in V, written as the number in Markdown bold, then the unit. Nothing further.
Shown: **2** V
